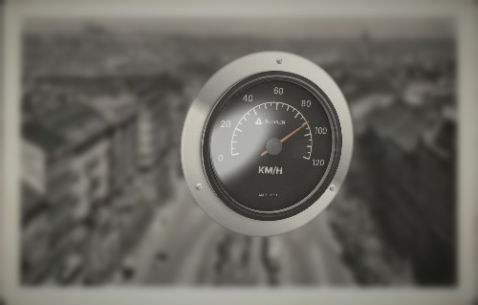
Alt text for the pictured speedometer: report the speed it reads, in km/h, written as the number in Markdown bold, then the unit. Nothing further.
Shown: **90** km/h
